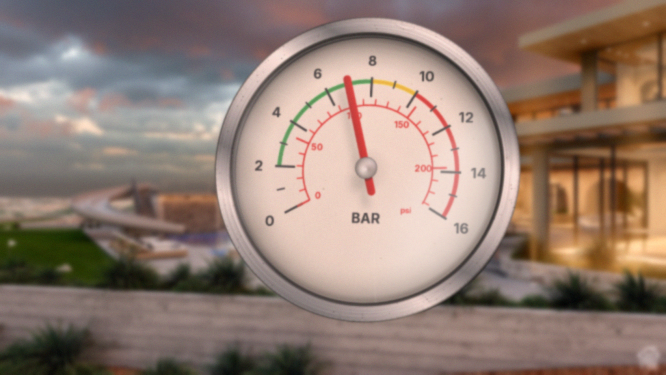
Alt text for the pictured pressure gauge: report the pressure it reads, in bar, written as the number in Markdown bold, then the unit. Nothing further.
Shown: **7** bar
